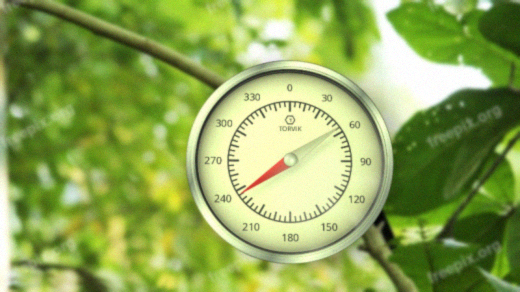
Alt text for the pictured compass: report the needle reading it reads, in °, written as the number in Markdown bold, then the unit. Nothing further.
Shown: **235** °
